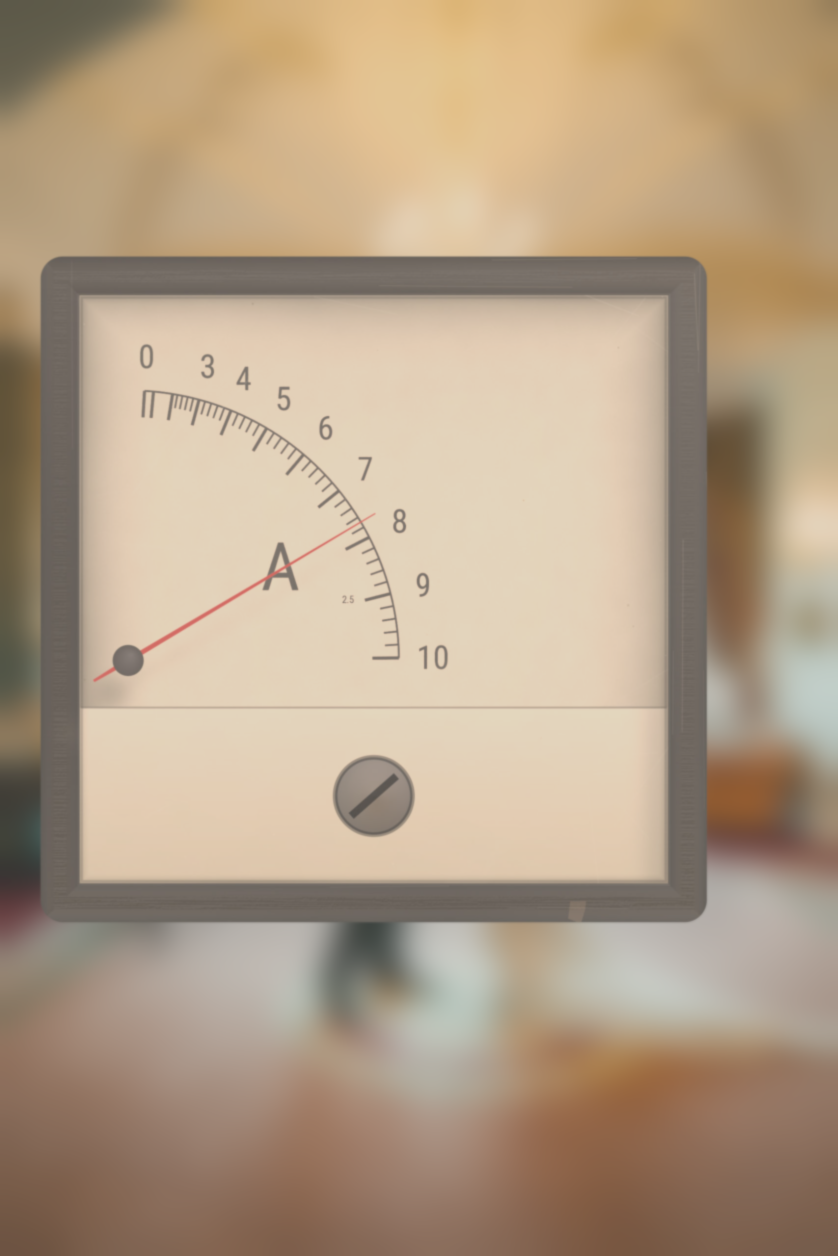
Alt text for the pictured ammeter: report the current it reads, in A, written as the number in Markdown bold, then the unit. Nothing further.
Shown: **7.7** A
